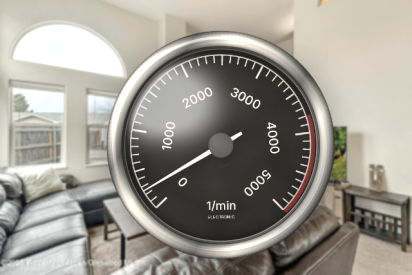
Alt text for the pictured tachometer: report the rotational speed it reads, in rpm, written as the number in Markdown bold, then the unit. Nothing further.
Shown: **250** rpm
